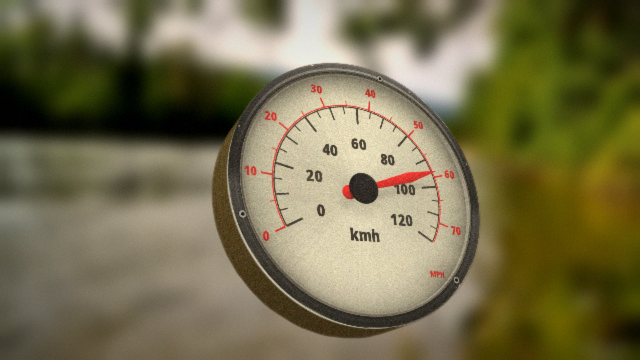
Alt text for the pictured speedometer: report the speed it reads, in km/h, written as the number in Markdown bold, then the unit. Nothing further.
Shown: **95** km/h
